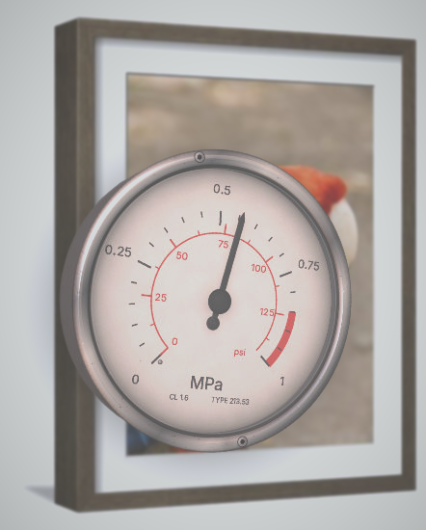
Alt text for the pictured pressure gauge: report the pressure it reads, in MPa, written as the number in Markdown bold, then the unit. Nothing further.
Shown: **0.55** MPa
